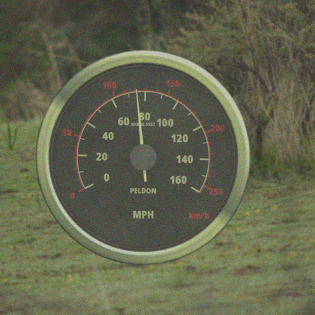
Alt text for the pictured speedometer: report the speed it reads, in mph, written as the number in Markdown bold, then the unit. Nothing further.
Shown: **75** mph
